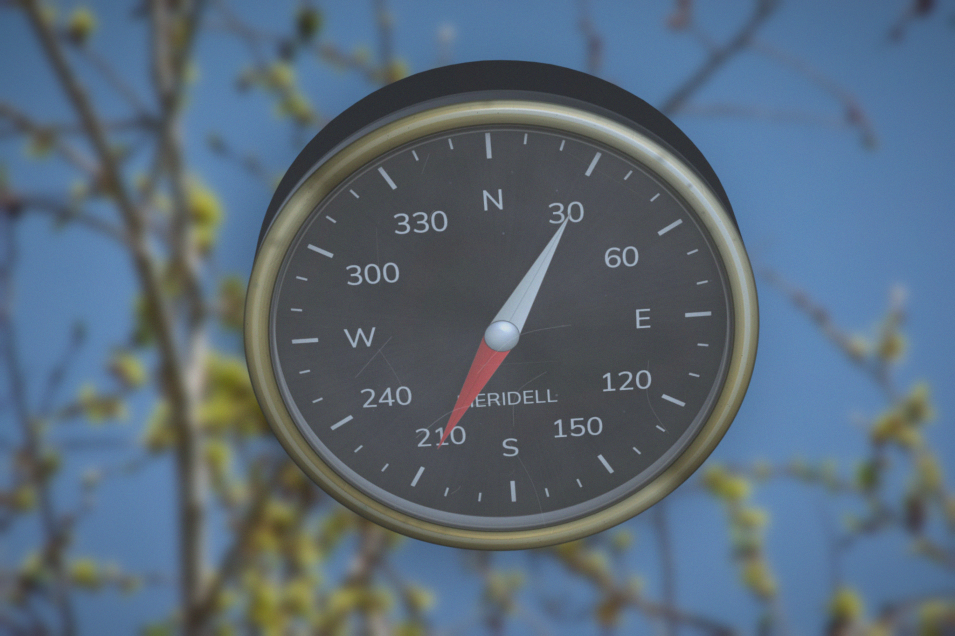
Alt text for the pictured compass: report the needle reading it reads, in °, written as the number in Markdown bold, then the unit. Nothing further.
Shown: **210** °
